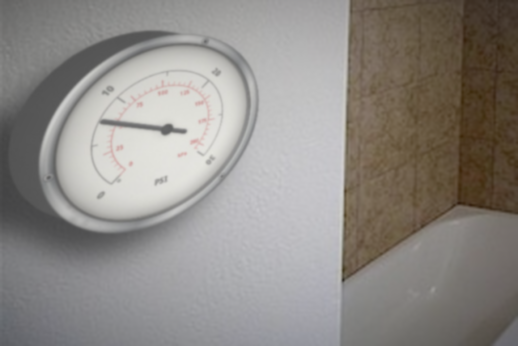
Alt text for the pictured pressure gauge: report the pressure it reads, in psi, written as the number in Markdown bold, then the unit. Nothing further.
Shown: **7.5** psi
